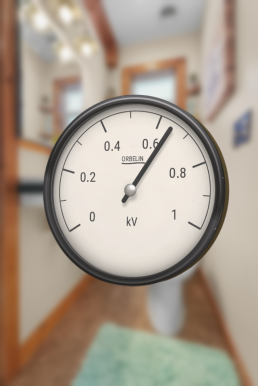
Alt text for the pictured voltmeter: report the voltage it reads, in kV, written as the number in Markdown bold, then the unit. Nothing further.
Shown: **0.65** kV
